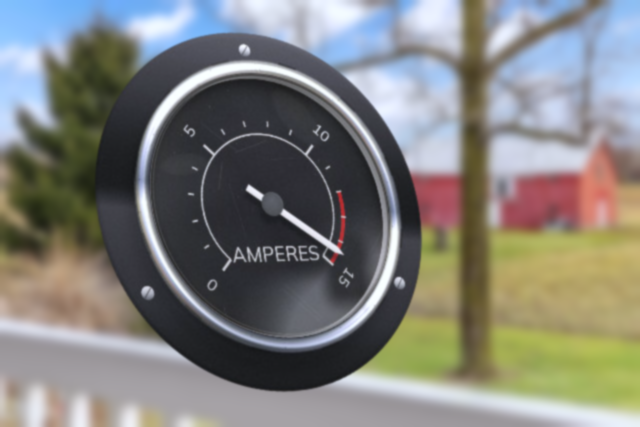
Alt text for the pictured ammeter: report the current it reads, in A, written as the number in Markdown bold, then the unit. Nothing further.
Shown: **14.5** A
